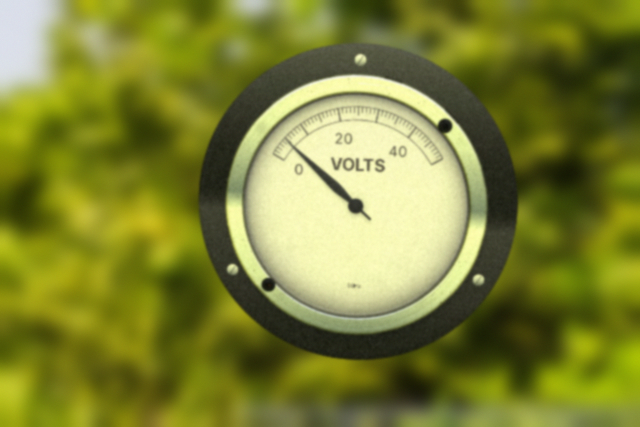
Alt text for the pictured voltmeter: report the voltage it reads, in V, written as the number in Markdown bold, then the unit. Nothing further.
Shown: **5** V
